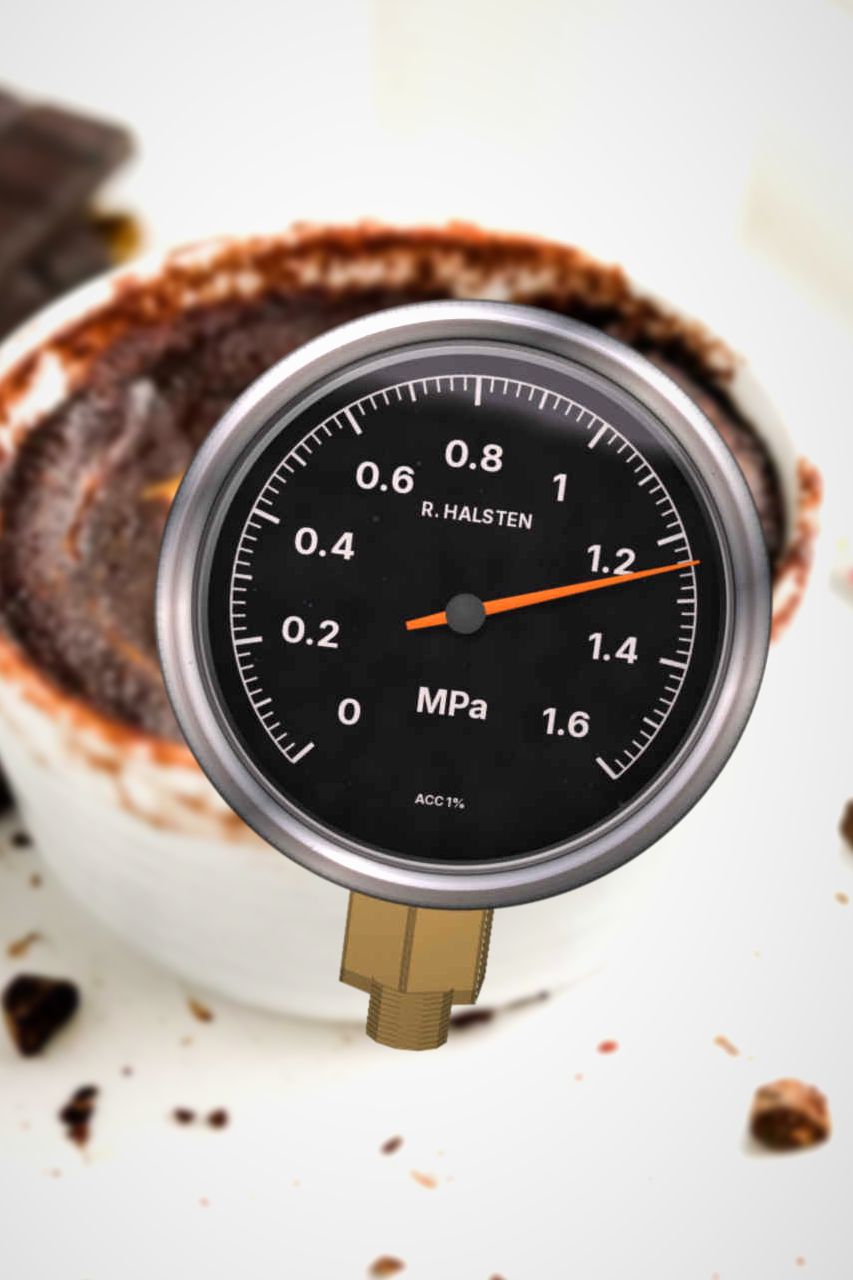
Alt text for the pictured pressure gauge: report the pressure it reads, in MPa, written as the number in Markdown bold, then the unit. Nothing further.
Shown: **1.24** MPa
